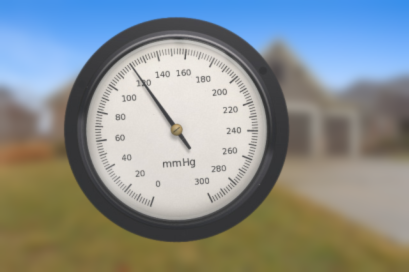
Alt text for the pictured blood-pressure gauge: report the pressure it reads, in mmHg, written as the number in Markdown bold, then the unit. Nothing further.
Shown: **120** mmHg
